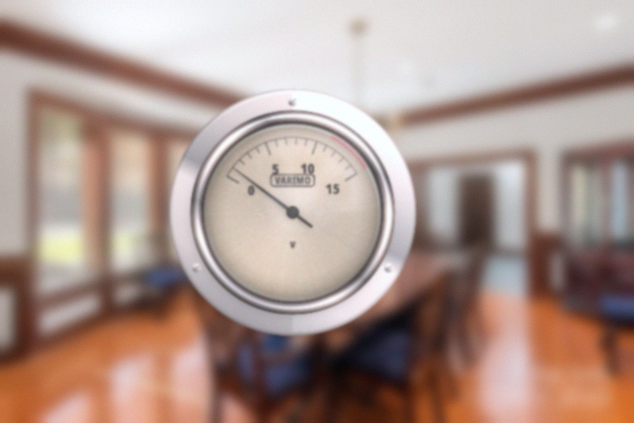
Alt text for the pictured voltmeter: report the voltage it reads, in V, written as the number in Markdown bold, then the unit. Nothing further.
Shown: **1** V
